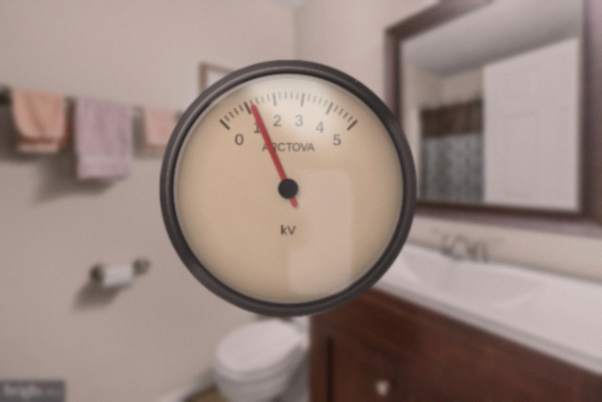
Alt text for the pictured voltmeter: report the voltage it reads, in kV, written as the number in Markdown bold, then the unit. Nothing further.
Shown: **1.2** kV
